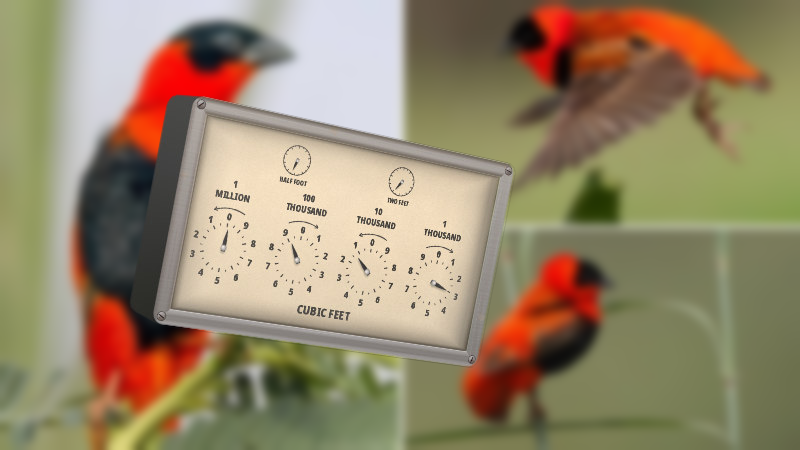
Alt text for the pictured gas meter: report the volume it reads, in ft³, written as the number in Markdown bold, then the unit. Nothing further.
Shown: **991300** ft³
